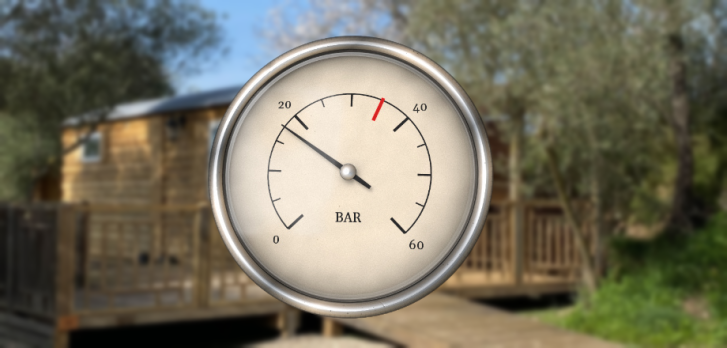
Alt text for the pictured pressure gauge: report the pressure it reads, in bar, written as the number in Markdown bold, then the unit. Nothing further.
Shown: **17.5** bar
